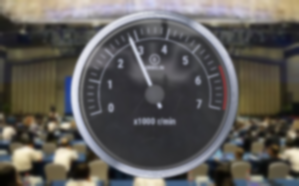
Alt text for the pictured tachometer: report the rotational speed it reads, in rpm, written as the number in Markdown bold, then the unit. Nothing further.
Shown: **2800** rpm
